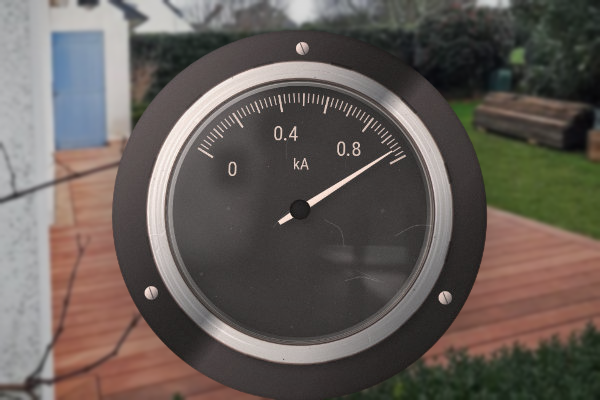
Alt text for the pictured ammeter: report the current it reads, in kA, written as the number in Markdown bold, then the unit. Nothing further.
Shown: **0.96** kA
